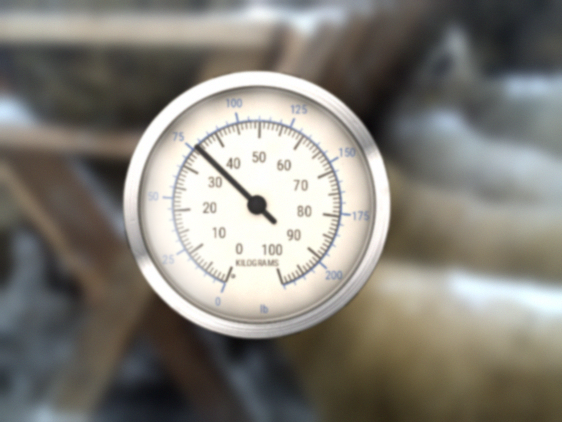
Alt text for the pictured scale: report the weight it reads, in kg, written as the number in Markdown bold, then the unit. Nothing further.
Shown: **35** kg
